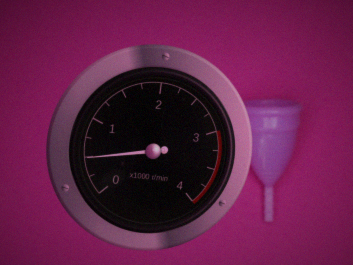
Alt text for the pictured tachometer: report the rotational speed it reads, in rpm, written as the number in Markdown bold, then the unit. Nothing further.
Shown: **500** rpm
